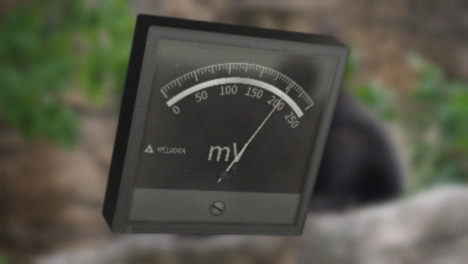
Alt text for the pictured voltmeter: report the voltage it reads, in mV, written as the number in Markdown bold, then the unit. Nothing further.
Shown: **200** mV
